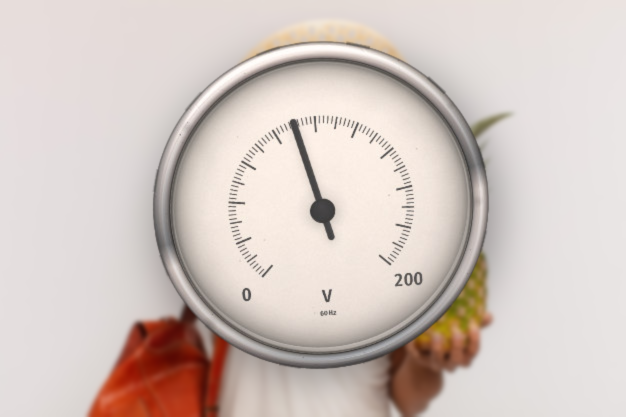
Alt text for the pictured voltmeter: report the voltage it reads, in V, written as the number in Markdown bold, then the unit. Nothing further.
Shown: **90** V
